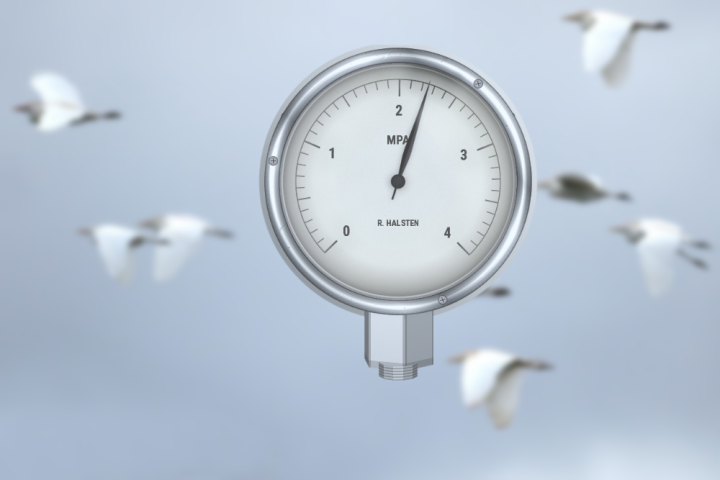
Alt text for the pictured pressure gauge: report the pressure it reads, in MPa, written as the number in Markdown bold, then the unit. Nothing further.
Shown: **2.25** MPa
